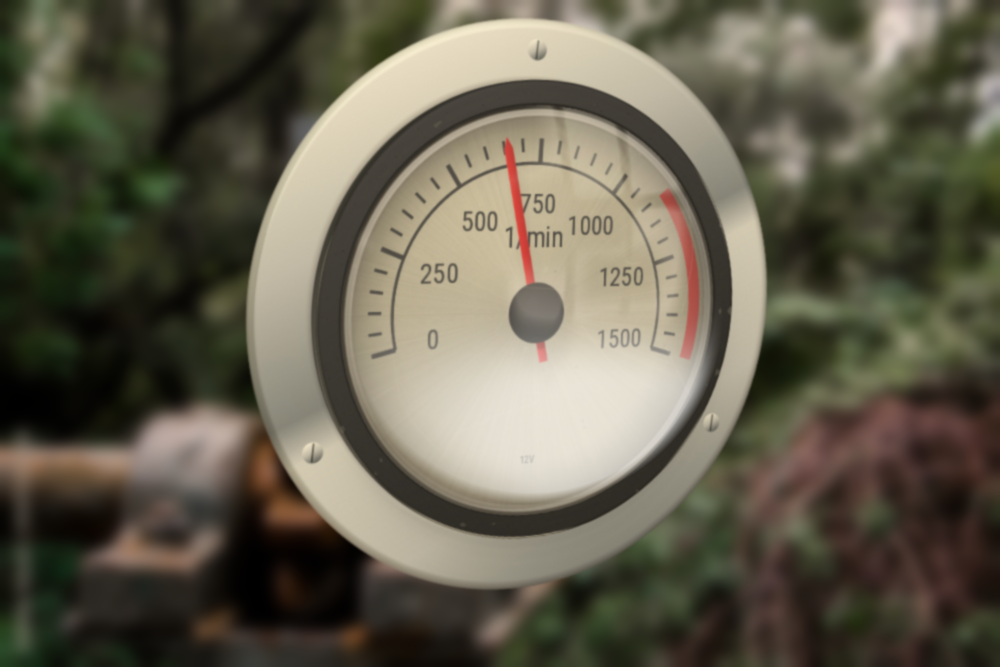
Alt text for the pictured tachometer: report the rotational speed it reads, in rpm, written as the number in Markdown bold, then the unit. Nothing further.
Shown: **650** rpm
